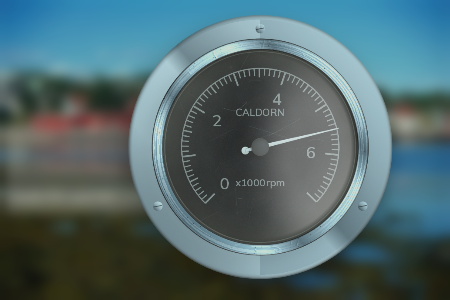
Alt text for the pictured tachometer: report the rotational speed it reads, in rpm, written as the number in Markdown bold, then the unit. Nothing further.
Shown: **5500** rpm
